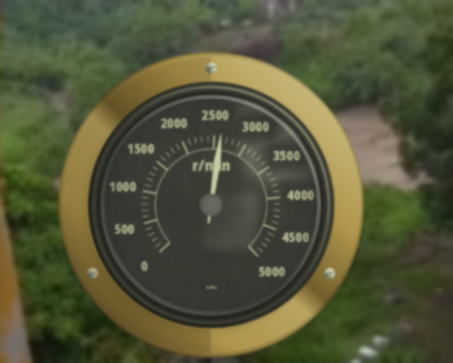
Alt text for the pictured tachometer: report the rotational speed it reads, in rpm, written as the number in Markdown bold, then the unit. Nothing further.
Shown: **2600** rpm
